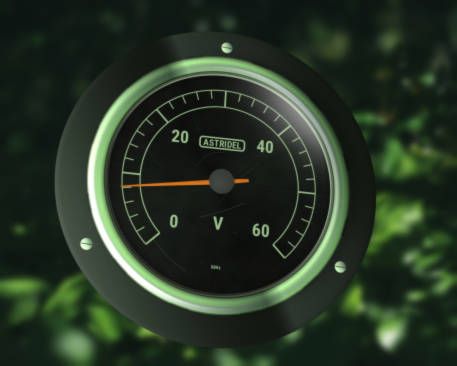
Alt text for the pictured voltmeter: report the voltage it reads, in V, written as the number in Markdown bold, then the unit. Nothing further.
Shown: **8** V
